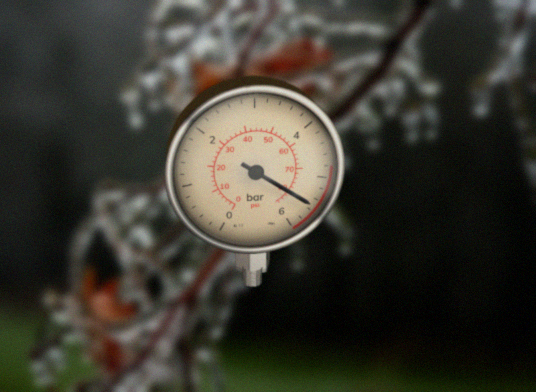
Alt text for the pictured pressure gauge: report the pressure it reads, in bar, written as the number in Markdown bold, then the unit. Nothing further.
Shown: **5.5** bar
